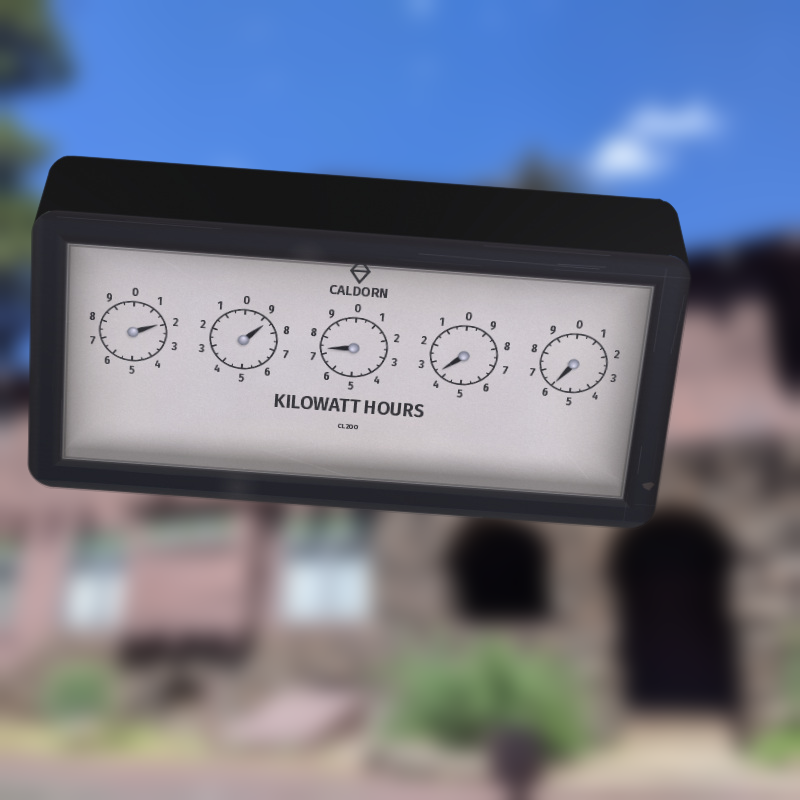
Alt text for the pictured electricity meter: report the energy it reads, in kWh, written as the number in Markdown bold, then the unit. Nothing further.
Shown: **18736** kWh
